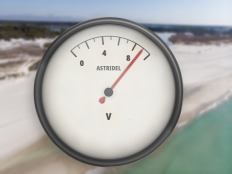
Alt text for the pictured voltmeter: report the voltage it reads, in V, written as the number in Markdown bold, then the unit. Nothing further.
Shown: **9** V
